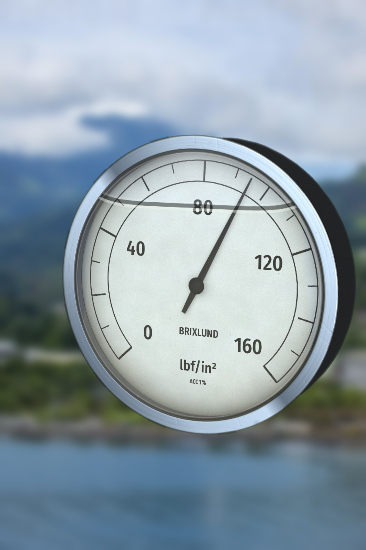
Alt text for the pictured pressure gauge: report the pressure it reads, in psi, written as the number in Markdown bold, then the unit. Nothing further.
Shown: **95** psi
